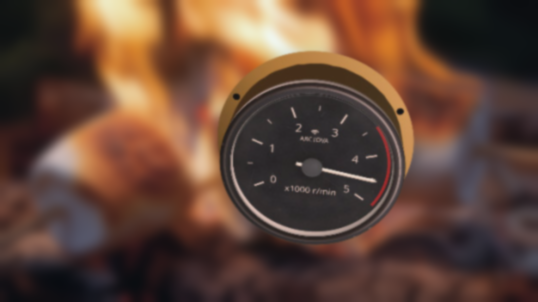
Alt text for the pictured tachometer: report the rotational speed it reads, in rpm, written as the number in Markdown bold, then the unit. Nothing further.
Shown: **4500** rpm
